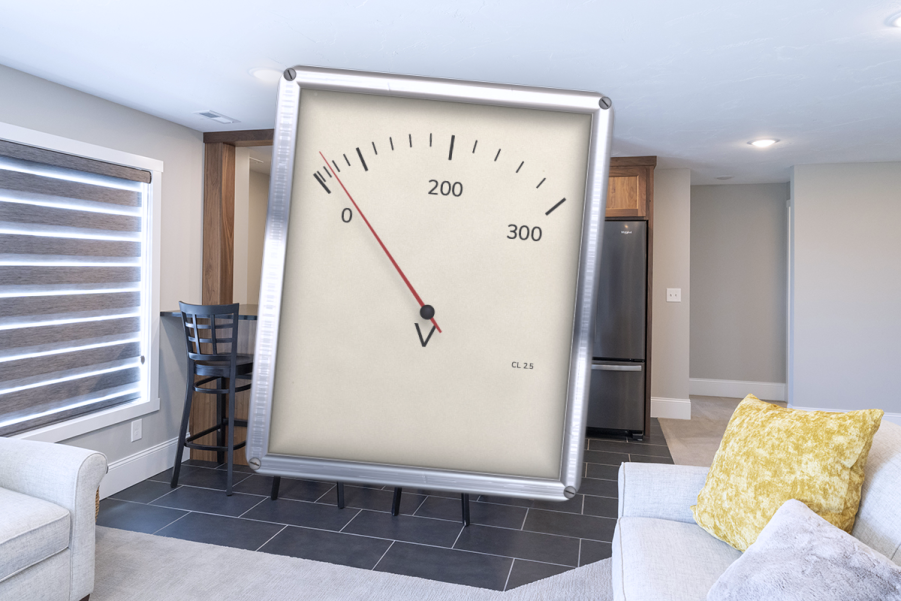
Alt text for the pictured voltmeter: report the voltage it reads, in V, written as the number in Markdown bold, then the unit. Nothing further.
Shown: **50** V
